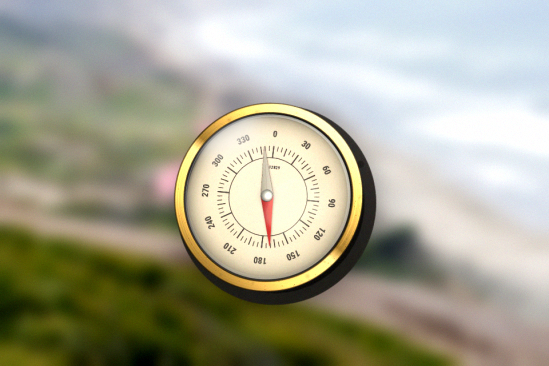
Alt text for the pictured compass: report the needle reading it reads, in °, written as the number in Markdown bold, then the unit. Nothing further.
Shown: **170** °
